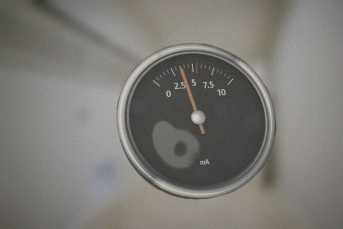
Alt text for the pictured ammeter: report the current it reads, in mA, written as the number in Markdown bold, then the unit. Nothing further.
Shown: **3.5** mA
